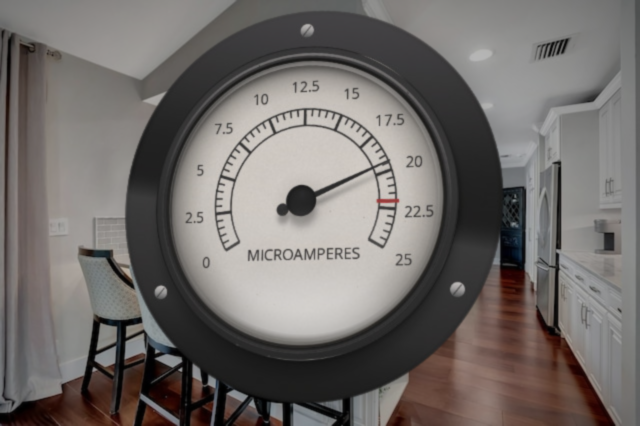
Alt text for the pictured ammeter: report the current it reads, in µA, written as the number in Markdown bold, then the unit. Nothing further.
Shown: **19.5** µA
